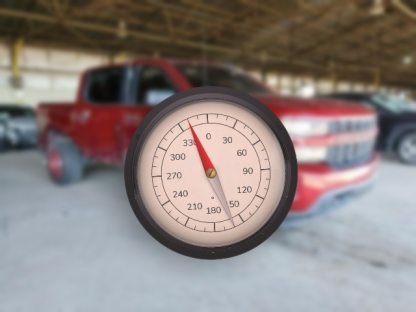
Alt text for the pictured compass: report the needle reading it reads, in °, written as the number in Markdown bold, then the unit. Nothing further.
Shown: **340** °
